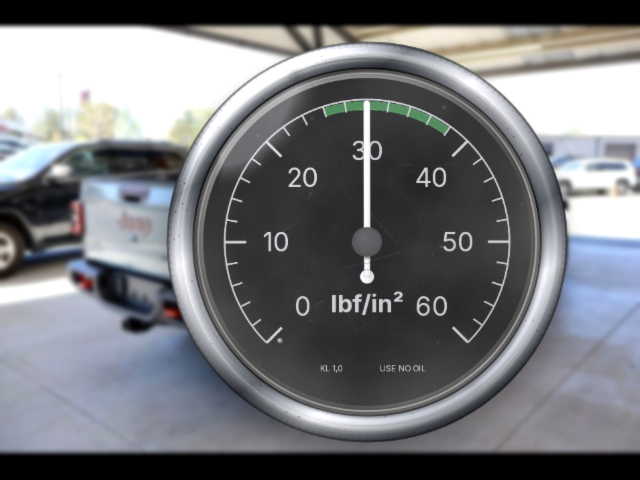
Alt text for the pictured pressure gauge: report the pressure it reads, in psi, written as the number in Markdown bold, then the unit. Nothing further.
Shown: **30** psi
